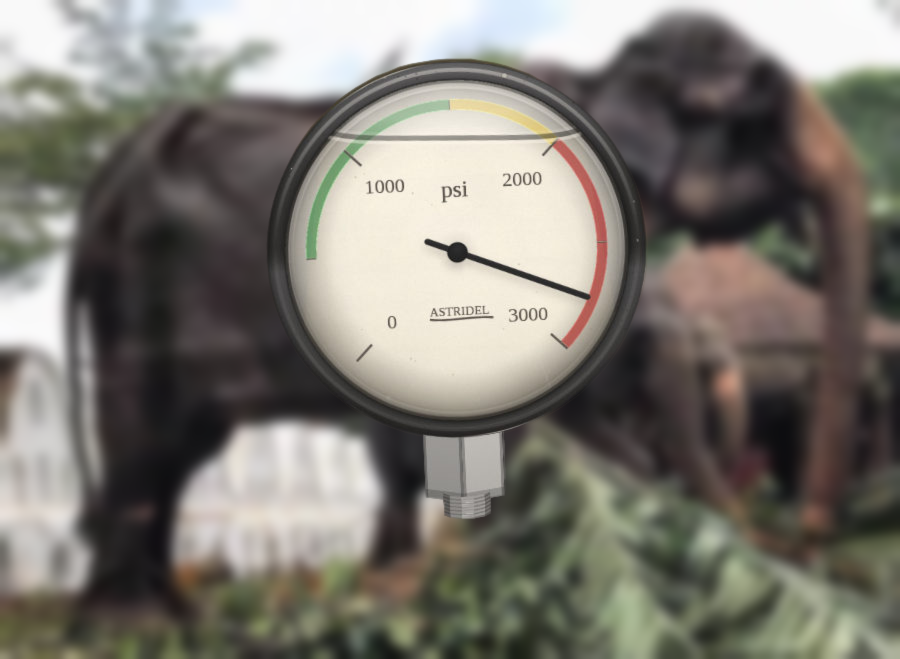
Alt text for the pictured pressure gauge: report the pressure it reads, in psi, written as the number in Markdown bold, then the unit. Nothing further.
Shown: **2750** psi
